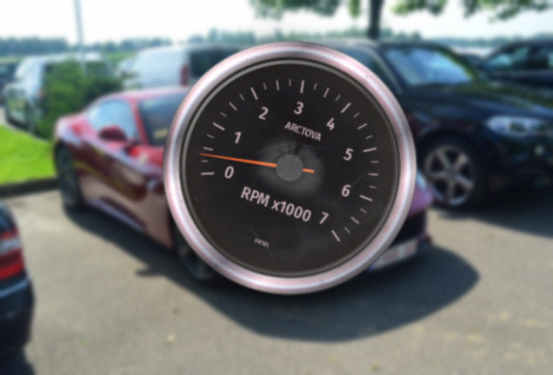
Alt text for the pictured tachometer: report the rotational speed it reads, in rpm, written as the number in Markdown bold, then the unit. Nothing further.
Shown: **375** rpm
